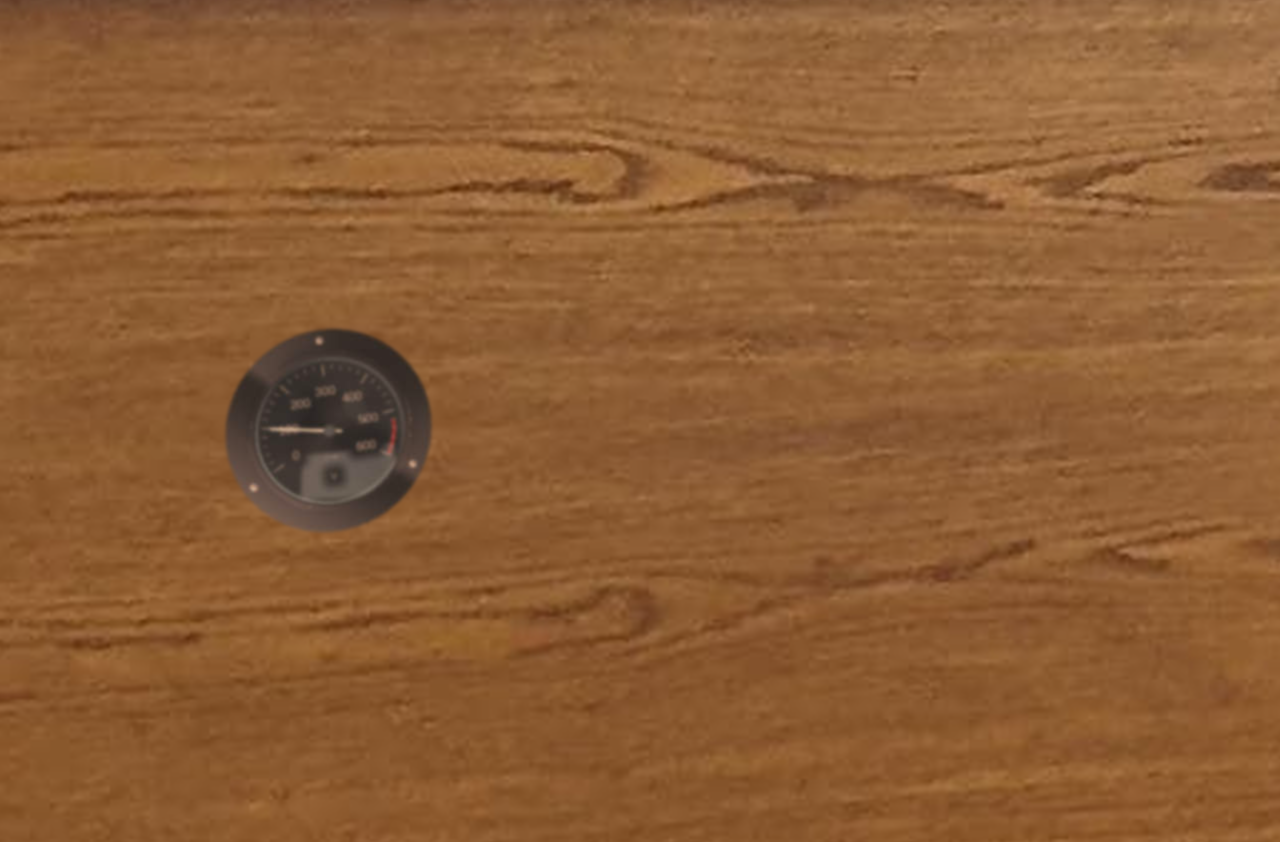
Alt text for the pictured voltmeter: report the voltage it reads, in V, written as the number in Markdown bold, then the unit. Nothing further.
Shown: **100** V
